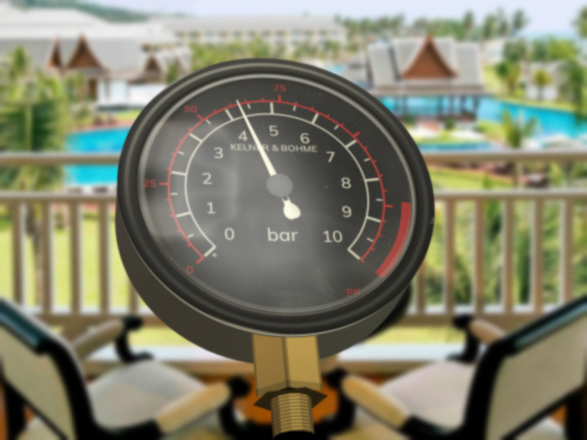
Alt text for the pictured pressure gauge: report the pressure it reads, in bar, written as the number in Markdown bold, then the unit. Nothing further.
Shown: **4.25** bar
